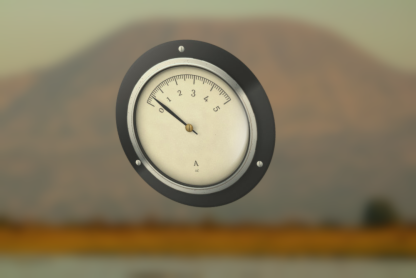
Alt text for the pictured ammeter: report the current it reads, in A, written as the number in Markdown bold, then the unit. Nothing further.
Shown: **0.5** A
